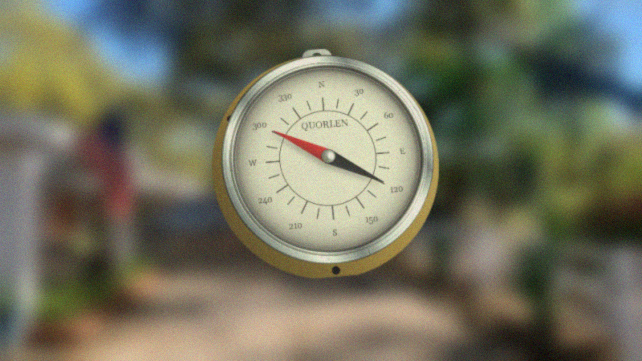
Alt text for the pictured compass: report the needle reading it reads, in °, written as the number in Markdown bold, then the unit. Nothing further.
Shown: **300** °
